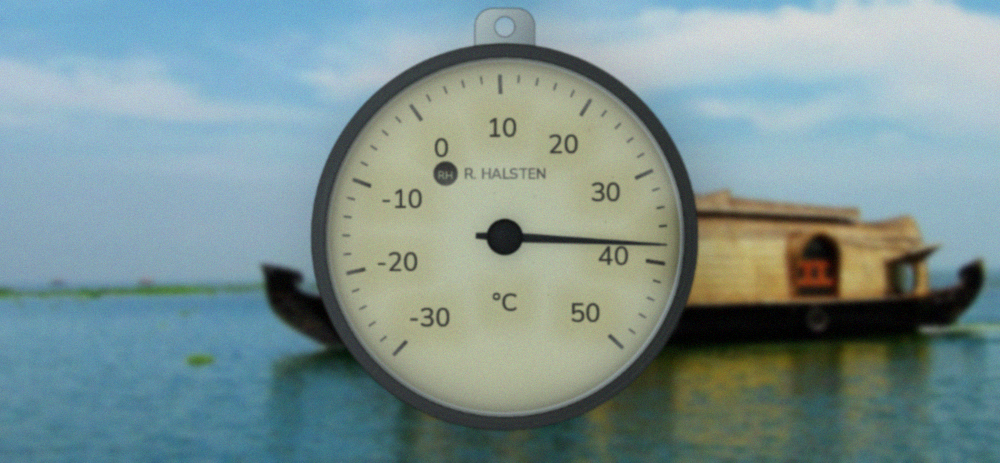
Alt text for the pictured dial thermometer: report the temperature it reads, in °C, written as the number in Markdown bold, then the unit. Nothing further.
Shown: **38** °C
